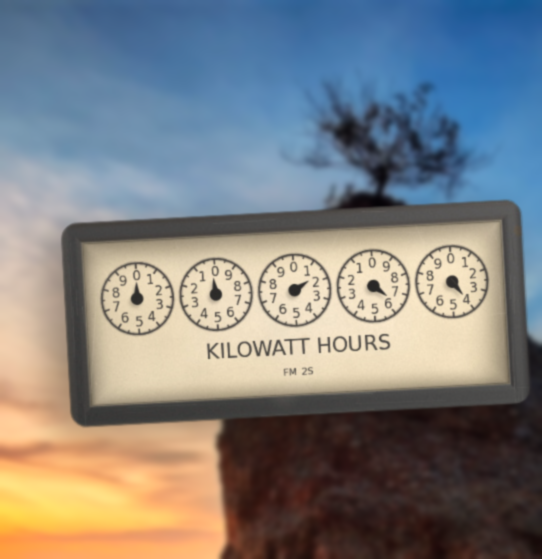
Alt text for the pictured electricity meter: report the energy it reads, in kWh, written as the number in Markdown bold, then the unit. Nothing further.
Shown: **164** kWh
